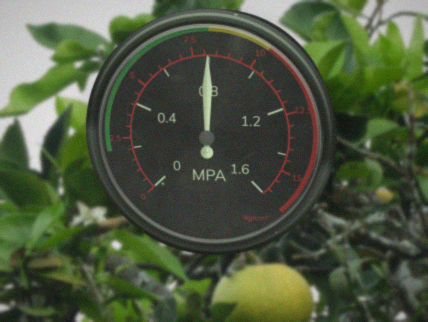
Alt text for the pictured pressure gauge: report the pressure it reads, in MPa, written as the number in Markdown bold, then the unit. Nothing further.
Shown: **0.8** MPa
